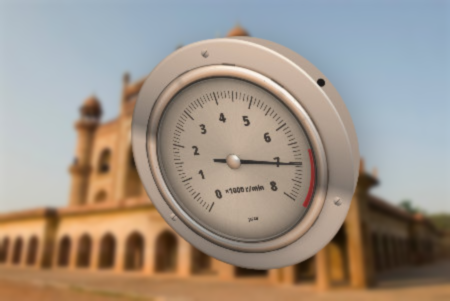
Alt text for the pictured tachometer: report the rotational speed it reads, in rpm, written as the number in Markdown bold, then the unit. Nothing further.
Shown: **7000** rpm
